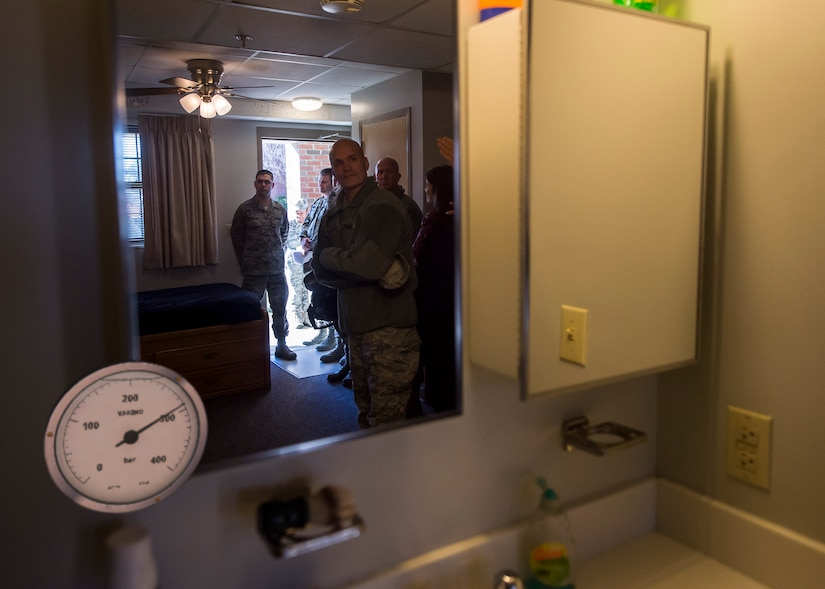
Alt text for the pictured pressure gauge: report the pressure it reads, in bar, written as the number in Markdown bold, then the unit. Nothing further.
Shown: **290** bar
